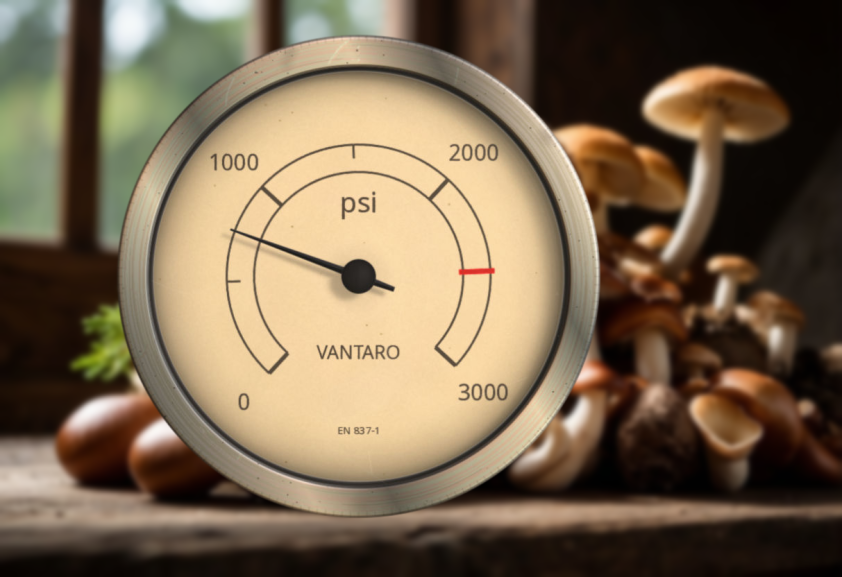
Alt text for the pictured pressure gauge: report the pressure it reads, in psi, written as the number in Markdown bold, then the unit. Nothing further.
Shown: **750** psi
